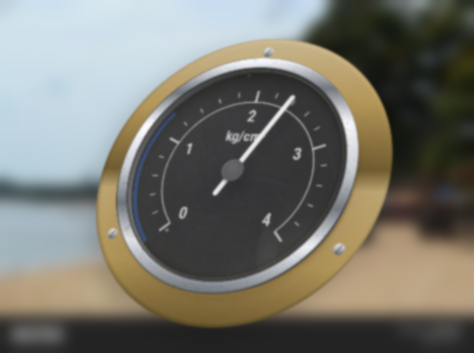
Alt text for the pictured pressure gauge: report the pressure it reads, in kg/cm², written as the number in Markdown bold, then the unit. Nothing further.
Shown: **2.4** kg/cm²
